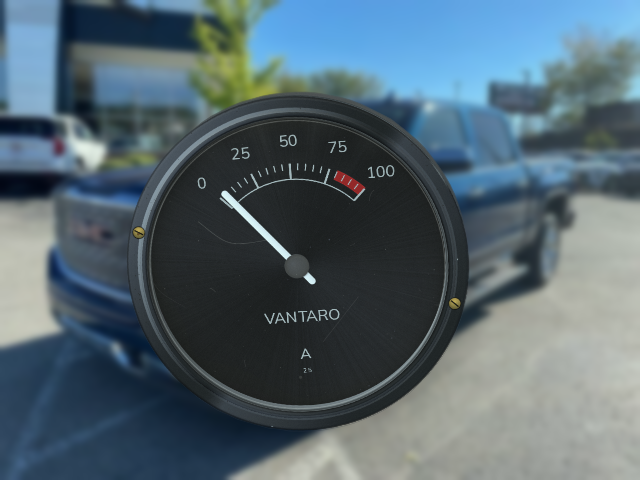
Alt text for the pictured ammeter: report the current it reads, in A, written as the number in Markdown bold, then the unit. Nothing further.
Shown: **5** A
